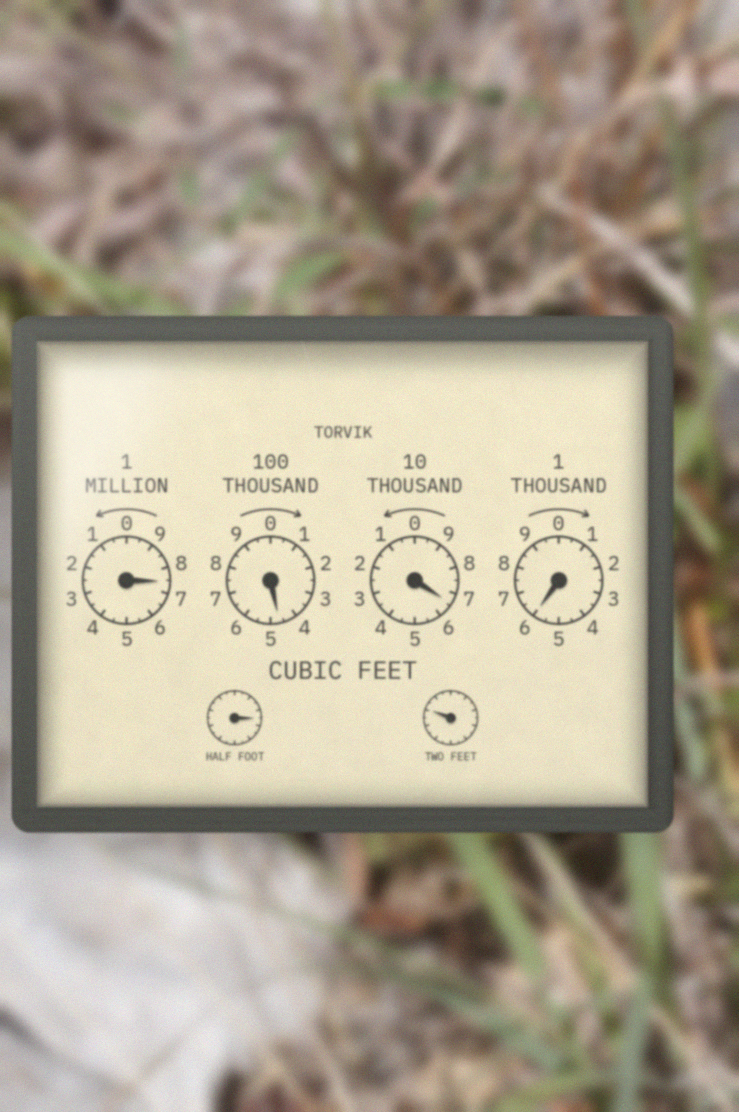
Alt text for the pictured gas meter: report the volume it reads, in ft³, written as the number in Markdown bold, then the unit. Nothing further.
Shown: **746600** ft³
